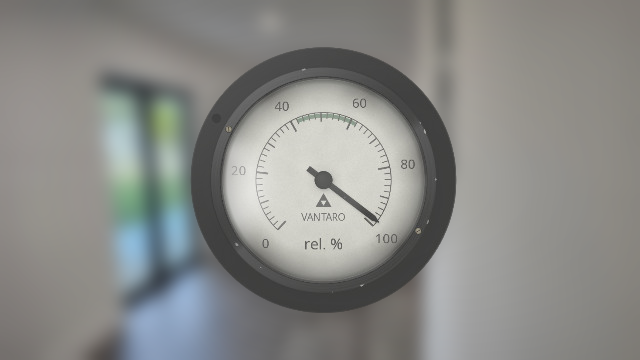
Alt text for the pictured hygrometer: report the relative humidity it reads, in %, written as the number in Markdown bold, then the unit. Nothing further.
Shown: **98** %
